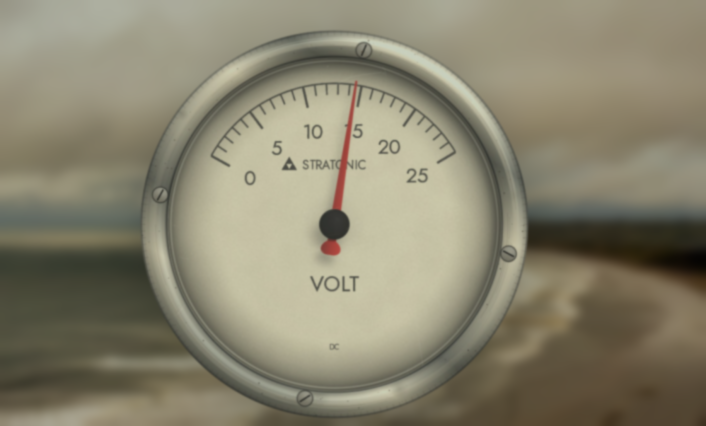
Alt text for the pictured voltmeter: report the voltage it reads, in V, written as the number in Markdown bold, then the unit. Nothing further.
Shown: **14.5** V
